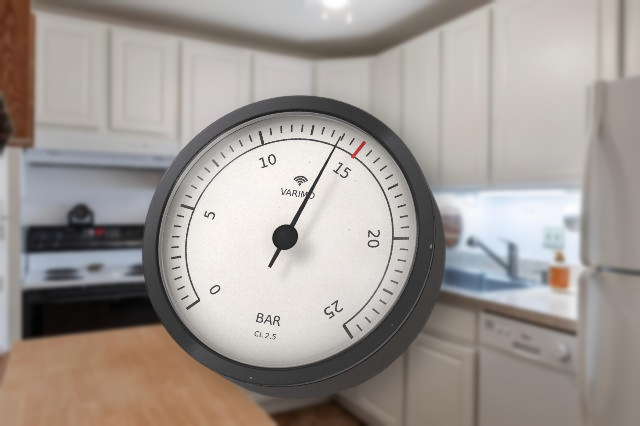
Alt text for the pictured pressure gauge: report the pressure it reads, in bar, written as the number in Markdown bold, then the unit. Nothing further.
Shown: **14** bar
